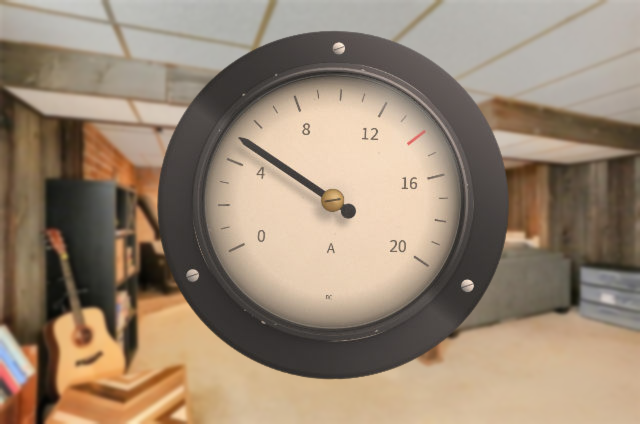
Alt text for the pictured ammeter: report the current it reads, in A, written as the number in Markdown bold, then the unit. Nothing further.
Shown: **5** A
